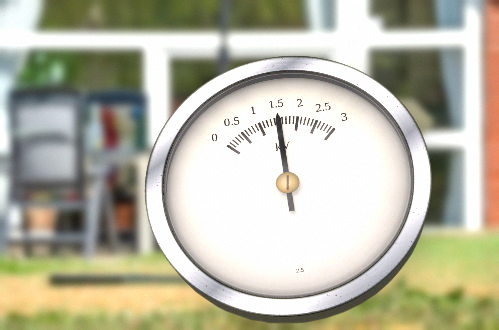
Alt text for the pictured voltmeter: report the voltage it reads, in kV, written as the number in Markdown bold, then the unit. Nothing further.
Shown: **1.5** kV
